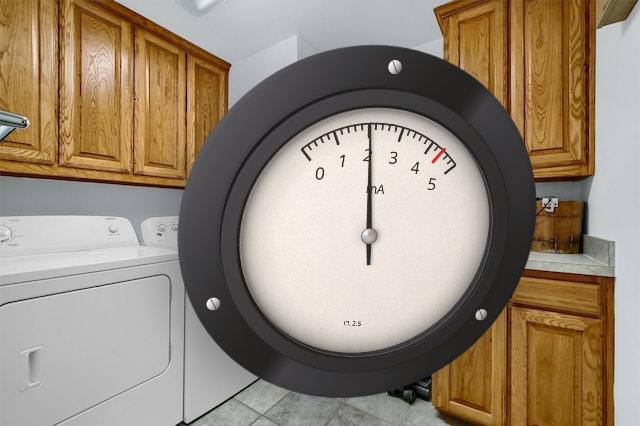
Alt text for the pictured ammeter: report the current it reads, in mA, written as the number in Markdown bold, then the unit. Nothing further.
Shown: **2** mA
